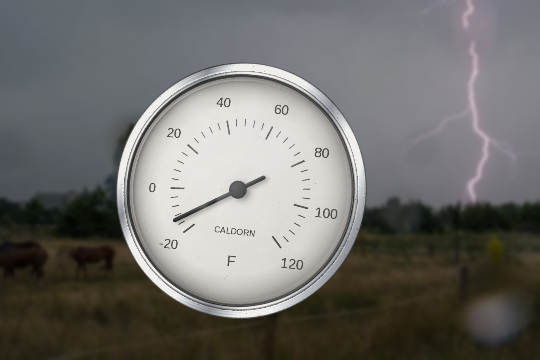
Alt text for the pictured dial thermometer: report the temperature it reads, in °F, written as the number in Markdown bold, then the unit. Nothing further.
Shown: **-14** °F
